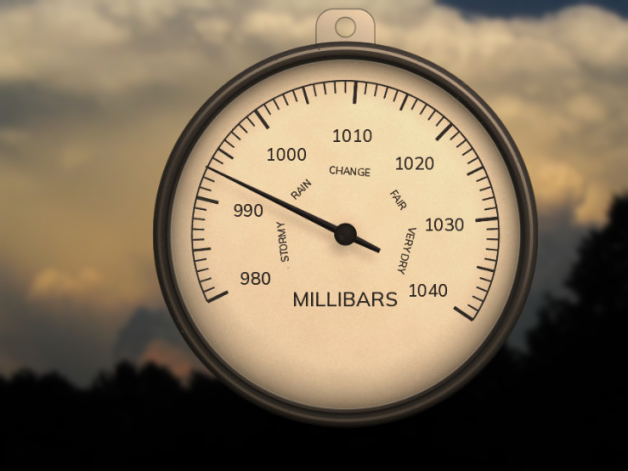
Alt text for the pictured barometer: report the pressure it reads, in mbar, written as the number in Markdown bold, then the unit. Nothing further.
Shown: **993** mbar
